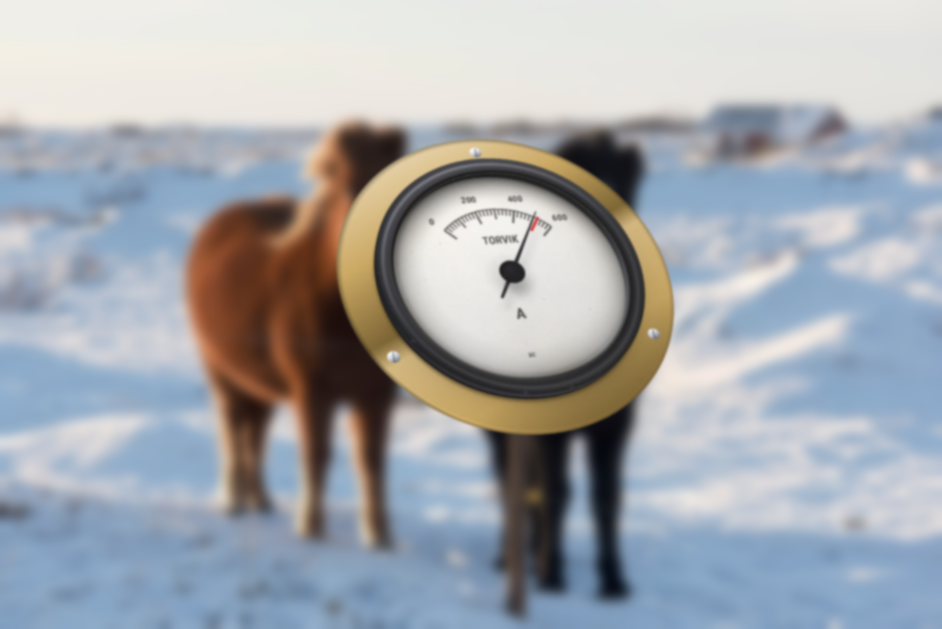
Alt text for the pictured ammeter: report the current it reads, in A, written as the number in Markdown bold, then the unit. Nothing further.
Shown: **500** A
